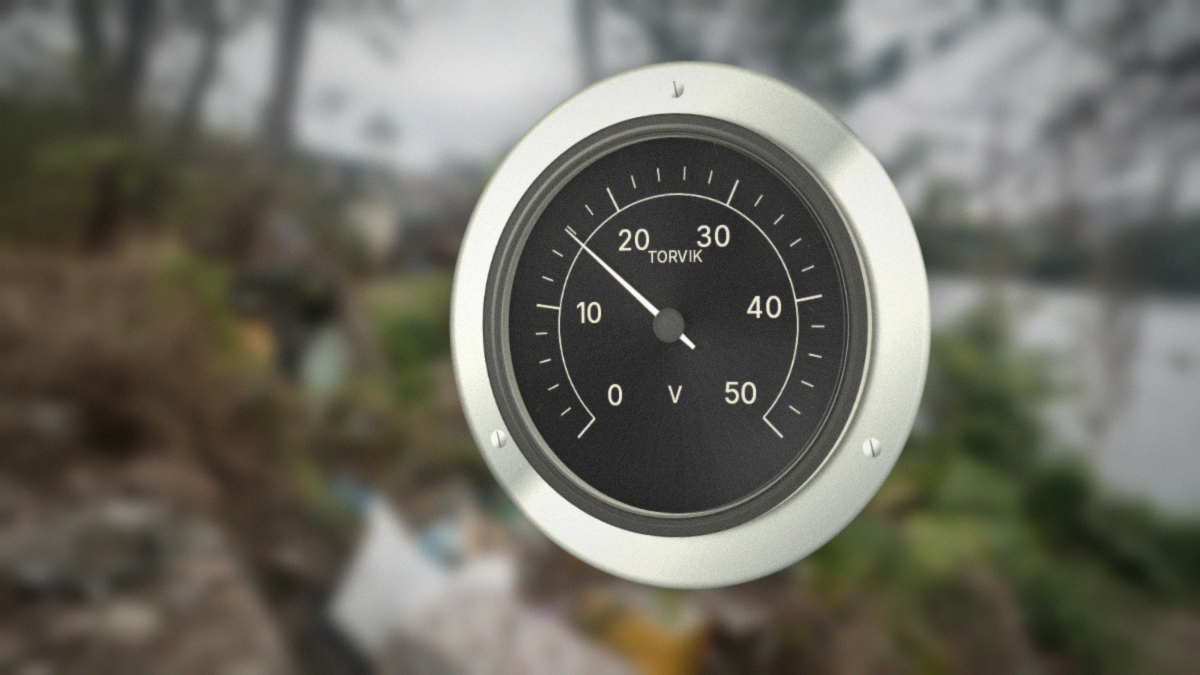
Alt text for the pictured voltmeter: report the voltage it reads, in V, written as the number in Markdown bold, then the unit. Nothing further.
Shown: **16** V
